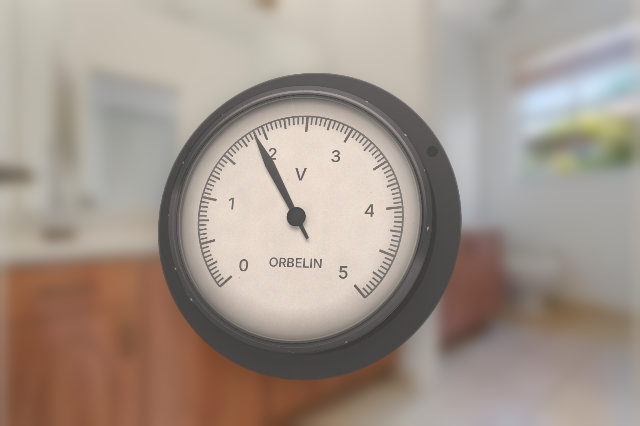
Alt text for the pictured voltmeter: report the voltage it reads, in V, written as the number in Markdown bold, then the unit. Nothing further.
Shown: **1.9** V
